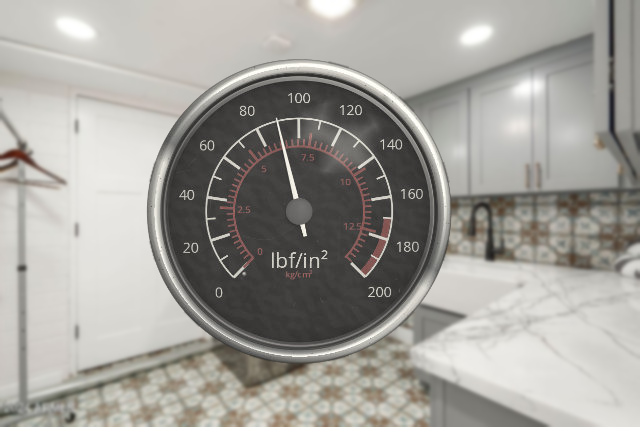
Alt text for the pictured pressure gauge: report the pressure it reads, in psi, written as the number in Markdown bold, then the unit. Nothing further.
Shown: **90** psi
